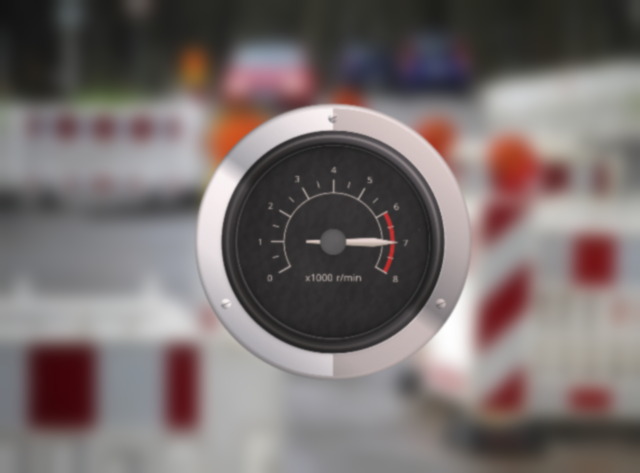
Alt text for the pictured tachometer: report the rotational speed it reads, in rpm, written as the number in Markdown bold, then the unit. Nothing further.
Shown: **7000** rpm
